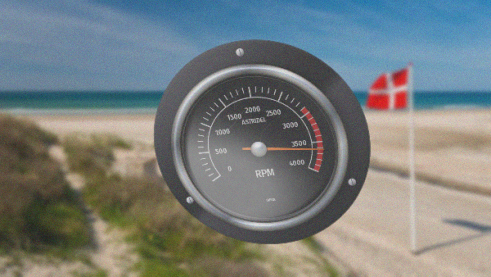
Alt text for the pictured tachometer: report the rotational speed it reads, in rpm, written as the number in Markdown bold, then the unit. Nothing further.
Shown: **3600** rpm
